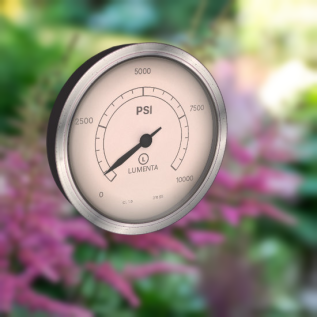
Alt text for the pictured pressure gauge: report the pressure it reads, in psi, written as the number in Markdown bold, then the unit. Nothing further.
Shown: **500** psi
